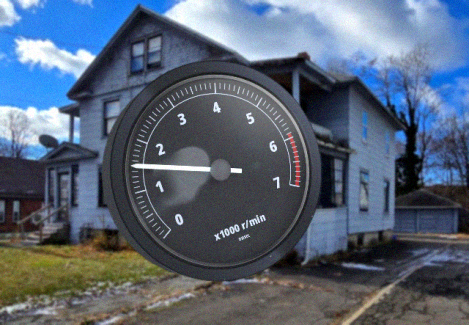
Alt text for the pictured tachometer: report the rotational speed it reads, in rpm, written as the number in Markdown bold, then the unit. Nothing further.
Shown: **1500** rpm
